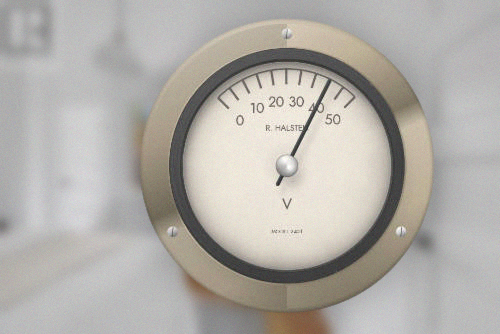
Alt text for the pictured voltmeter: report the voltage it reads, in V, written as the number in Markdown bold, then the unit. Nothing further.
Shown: **40** V
